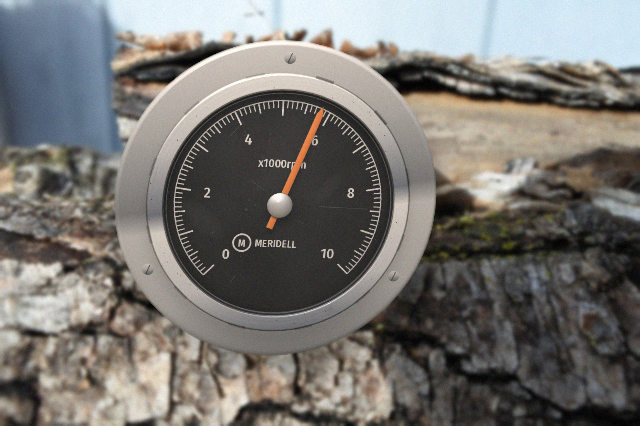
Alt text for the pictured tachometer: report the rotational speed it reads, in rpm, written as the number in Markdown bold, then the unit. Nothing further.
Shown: **5800** rpm
